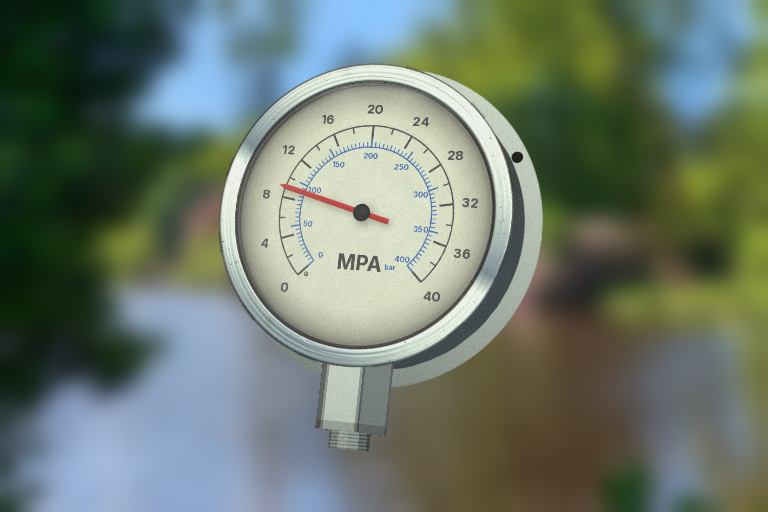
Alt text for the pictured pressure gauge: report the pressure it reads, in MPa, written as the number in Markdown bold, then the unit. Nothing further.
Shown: **9** MPa
